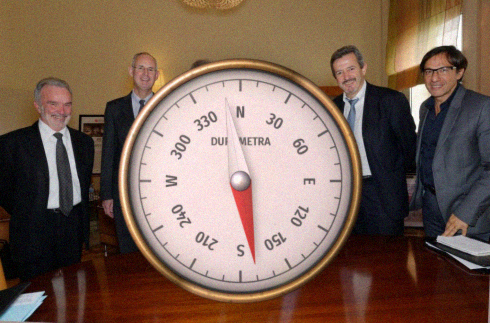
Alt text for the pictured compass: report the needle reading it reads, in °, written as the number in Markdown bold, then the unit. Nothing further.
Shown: **170** °
